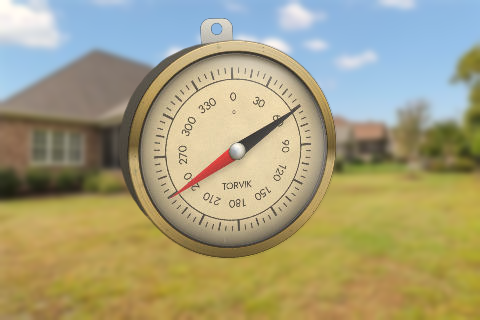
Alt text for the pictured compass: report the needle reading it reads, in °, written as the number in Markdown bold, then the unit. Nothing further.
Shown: **240** °
